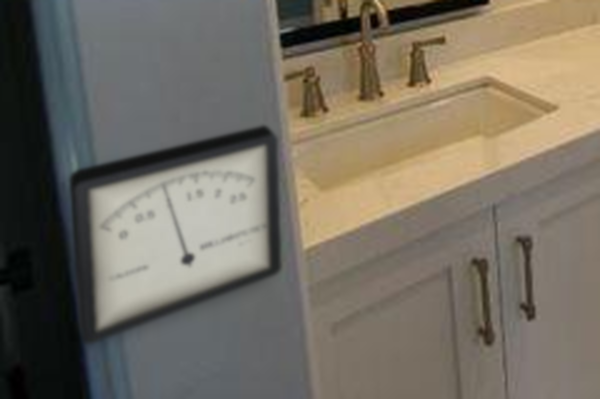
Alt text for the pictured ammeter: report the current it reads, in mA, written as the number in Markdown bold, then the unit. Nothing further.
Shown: **1** mA
